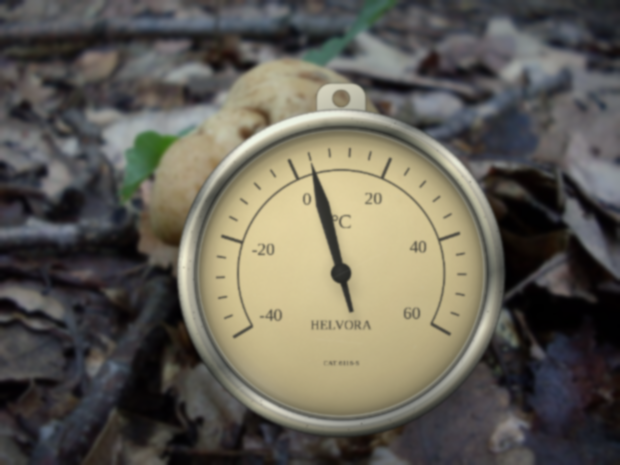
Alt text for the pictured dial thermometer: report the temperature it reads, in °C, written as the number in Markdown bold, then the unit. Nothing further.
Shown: **4** °C
